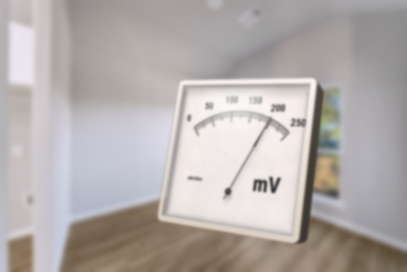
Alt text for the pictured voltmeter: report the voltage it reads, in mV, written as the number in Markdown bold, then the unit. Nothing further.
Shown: **200** mV
